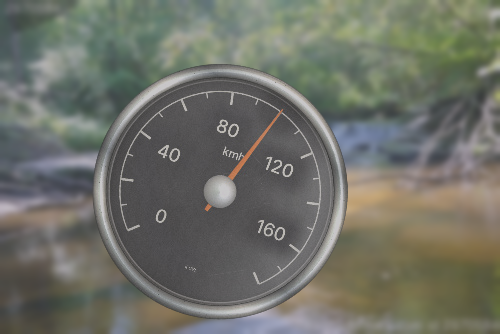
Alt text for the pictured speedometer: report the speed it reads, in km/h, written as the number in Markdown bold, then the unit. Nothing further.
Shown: **100** km/h
